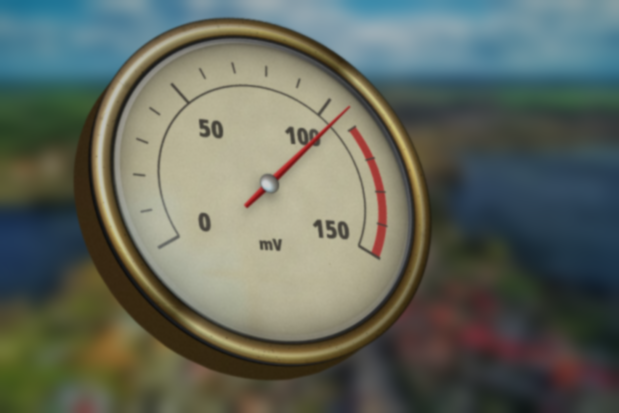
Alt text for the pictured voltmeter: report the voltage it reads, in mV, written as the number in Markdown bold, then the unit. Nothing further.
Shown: **105** mV
